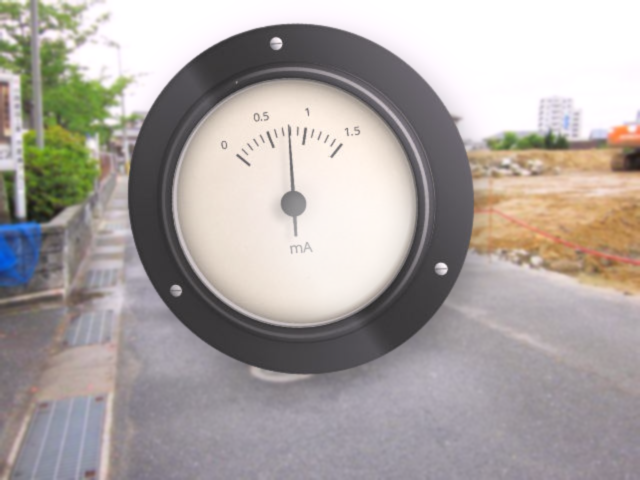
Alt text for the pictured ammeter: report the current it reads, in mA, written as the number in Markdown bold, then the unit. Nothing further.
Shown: **0.8** mA
